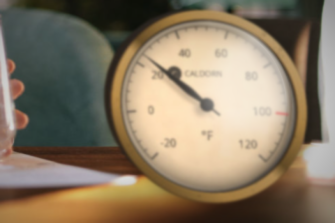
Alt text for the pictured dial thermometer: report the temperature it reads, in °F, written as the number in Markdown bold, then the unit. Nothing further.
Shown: **24** °F
